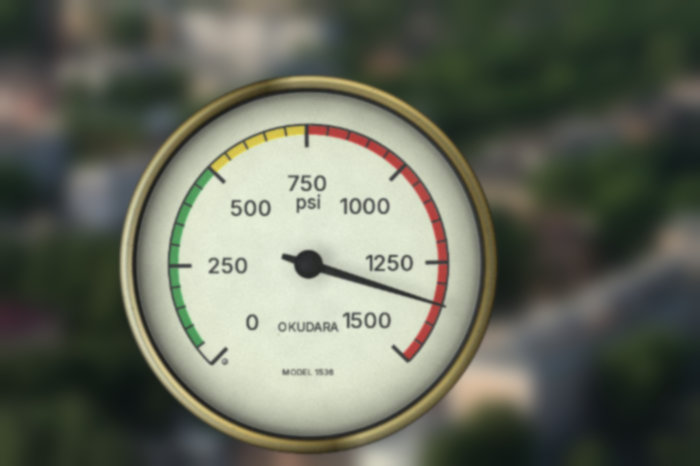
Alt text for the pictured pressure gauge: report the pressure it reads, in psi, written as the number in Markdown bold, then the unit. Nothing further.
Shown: **1350** psi
